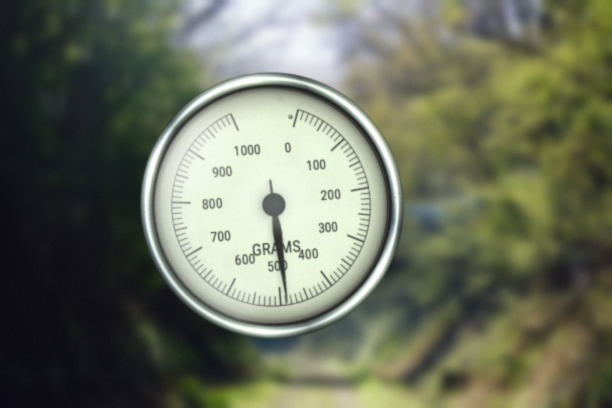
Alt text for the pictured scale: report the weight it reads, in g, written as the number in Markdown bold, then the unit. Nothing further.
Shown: **490** g
